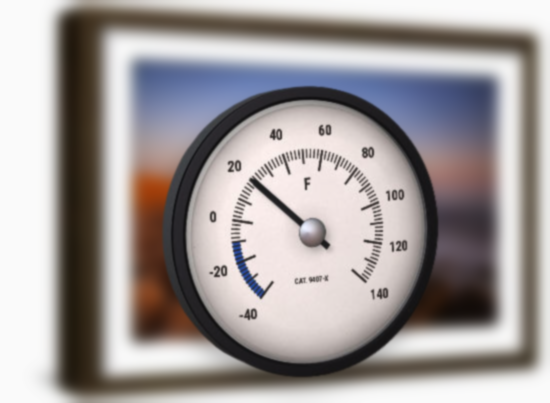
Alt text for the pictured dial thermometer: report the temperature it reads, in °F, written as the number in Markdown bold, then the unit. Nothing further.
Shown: **20** °F
